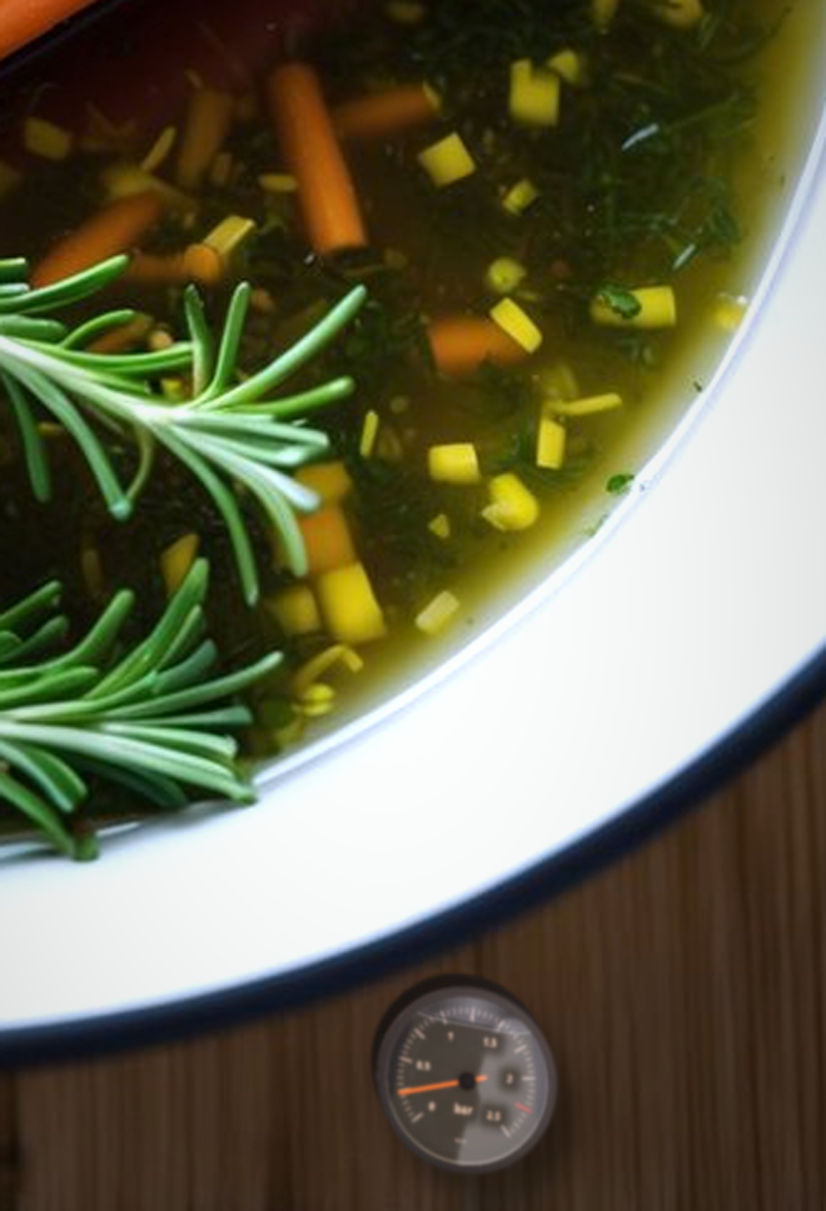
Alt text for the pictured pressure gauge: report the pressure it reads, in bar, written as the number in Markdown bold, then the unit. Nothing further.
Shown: **0.25** bar
